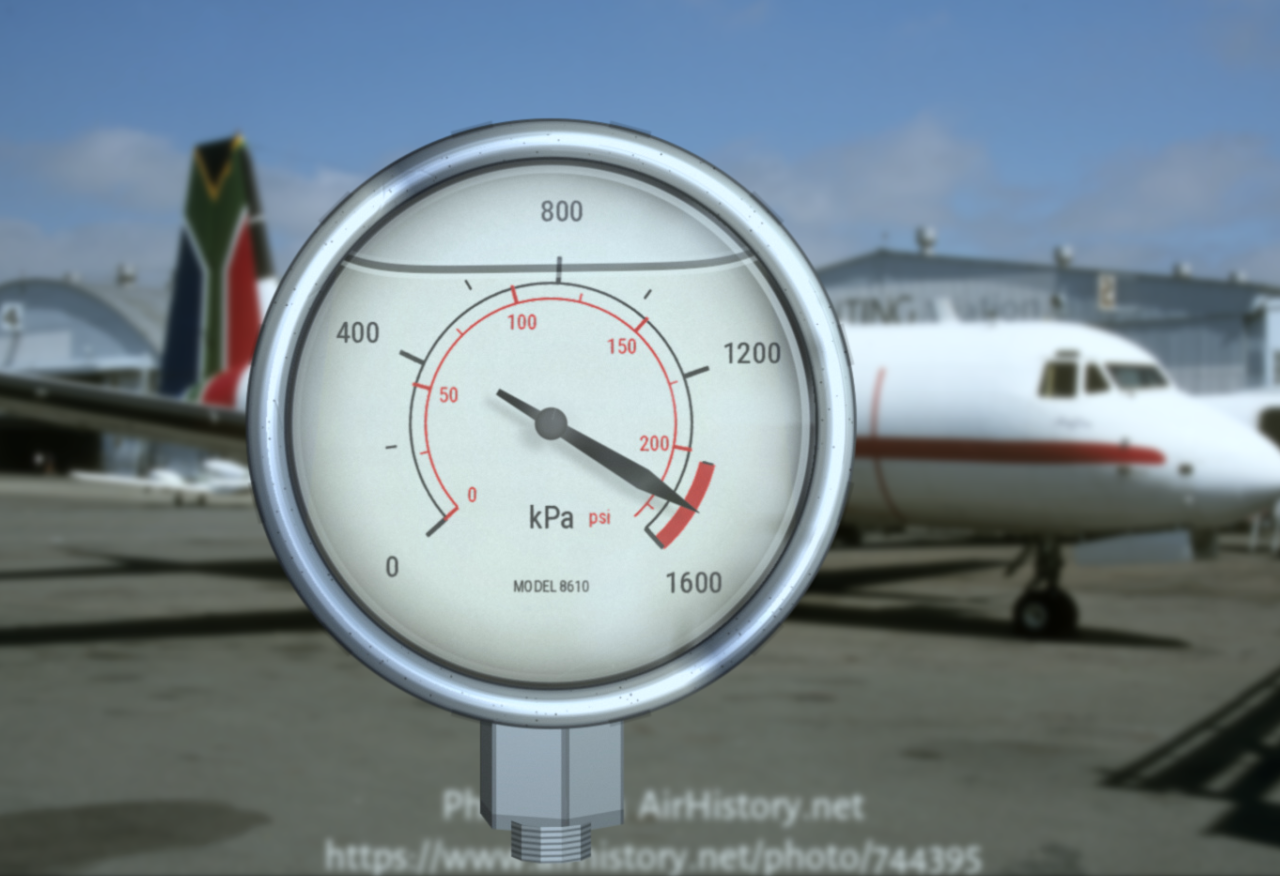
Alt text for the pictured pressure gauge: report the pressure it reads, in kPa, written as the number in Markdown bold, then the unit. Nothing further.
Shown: **1500** kPa
